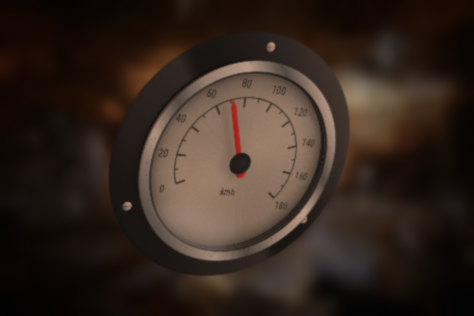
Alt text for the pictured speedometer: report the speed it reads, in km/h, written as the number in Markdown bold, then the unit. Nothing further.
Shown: **70** km/h
